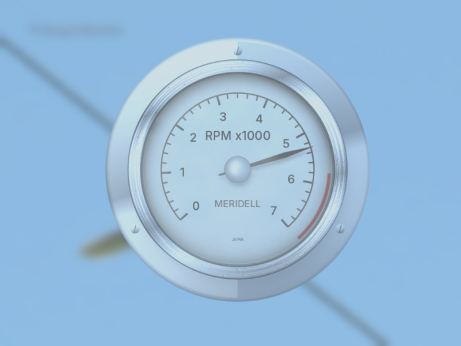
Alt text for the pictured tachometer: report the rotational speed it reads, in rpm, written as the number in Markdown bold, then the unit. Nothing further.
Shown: **5300** rpm
